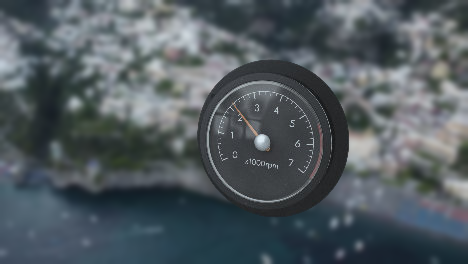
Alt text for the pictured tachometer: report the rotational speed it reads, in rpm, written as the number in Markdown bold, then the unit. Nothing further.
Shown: **2200** rpm
